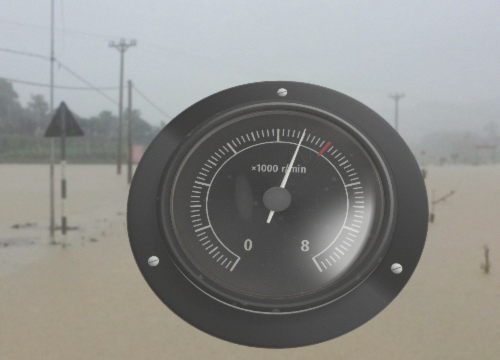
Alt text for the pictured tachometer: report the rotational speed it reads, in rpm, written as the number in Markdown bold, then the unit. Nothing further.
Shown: **4500** rpm
